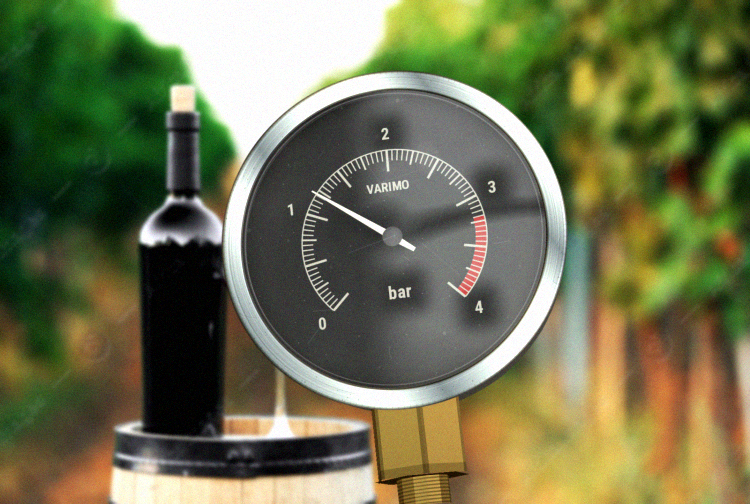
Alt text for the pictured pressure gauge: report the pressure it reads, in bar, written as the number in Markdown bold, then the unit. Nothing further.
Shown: **1.2** bar
